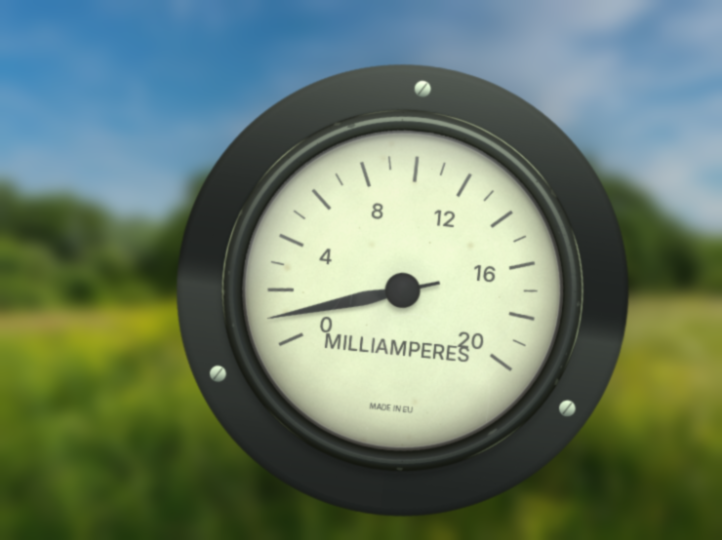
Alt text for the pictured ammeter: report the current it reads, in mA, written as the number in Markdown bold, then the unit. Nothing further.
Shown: **1** mA
